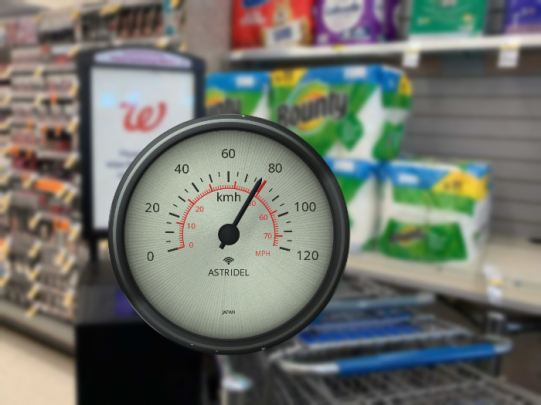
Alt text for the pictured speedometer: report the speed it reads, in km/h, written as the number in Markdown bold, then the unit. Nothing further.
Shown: **77.5** km/h
